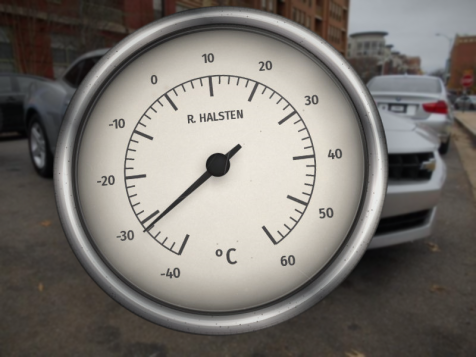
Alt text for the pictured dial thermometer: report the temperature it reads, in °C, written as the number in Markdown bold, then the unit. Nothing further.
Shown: **-32** °C
